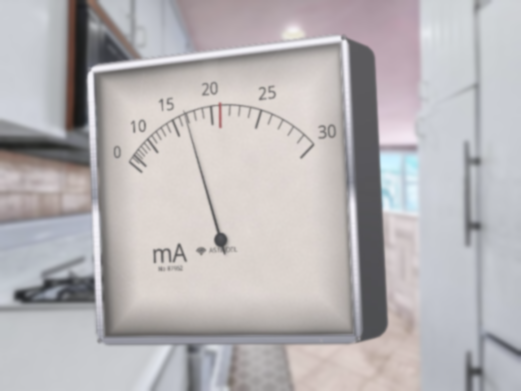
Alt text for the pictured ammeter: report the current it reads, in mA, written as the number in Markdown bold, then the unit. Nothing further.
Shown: **17** mA
